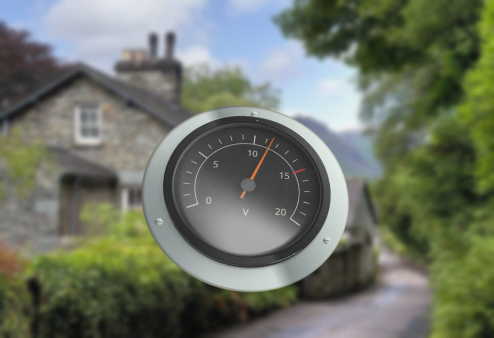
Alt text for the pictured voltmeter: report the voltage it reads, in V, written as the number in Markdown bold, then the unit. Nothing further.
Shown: **11.5** V
